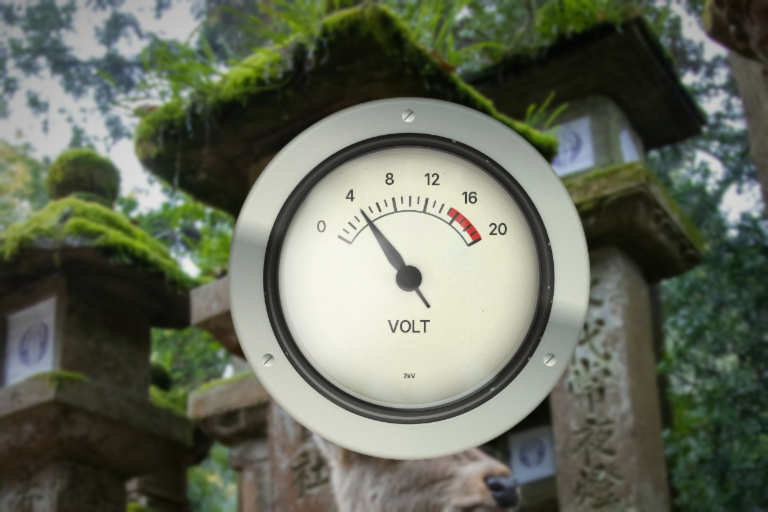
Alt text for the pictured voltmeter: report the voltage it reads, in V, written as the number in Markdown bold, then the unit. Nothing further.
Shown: **4** V
